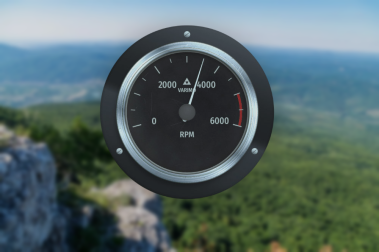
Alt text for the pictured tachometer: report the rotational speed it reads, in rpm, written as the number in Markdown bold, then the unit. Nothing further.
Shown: **3500** rpm
